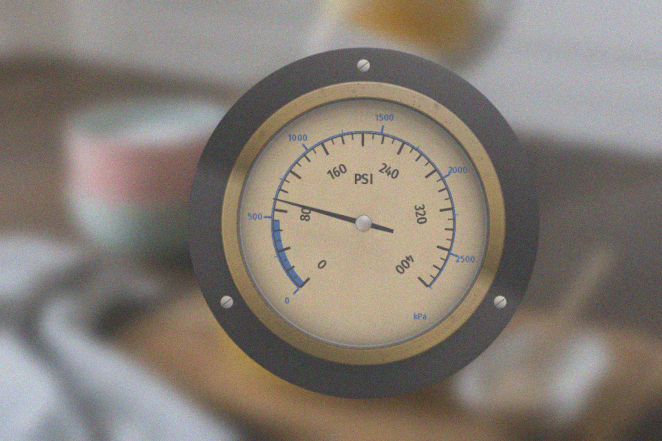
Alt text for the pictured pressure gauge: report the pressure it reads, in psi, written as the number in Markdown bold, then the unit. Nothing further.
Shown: **90** psi
